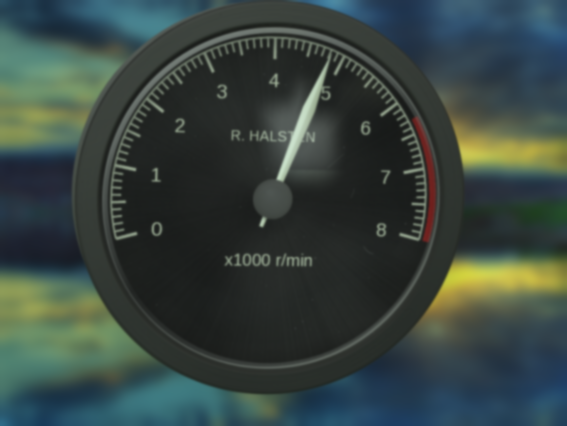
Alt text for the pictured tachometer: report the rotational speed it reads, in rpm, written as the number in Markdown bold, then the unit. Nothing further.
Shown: **4800** rpm
